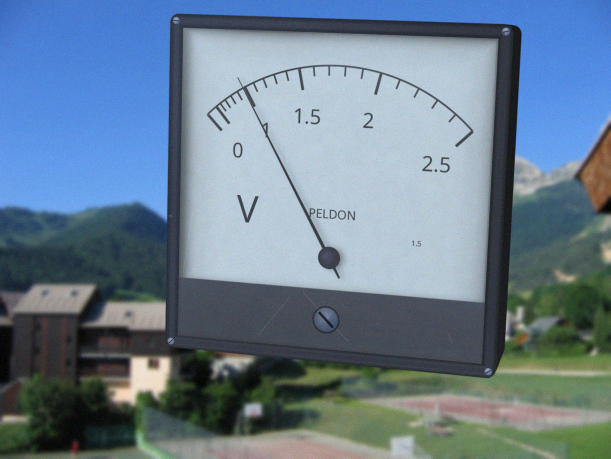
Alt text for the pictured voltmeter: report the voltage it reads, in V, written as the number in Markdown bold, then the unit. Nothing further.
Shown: **1** V
